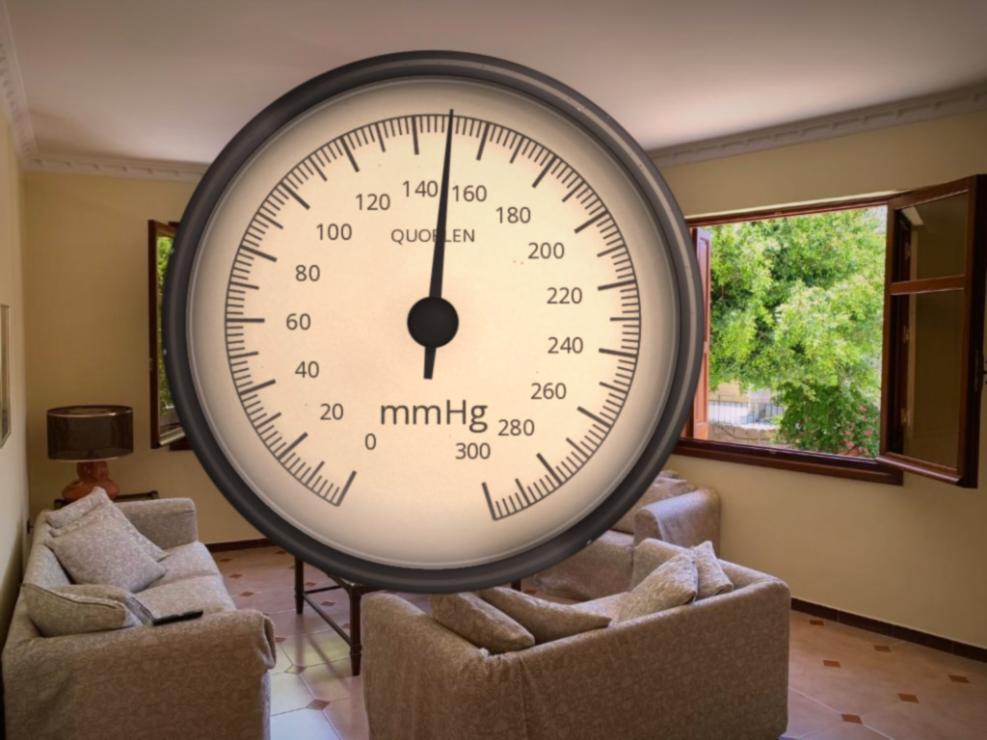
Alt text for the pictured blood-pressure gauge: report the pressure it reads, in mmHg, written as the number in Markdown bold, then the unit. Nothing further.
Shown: **150** mmHg
